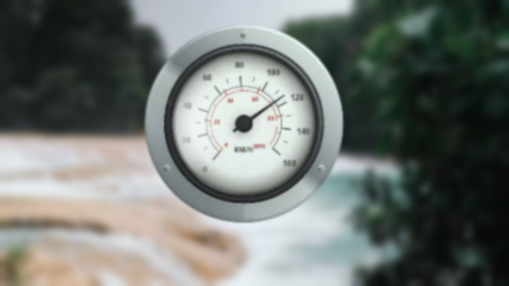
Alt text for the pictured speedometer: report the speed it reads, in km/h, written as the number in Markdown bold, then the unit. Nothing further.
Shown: **115** km/h
